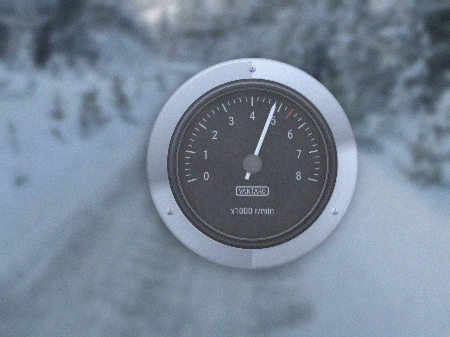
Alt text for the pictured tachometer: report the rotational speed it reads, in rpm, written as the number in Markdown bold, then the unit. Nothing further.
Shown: **4800** rpm
